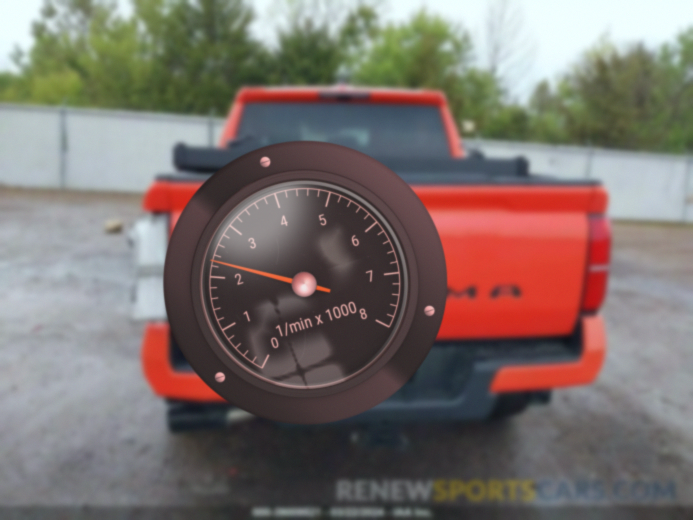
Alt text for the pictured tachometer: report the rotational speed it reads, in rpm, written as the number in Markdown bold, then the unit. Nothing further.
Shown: **2300** rpm
